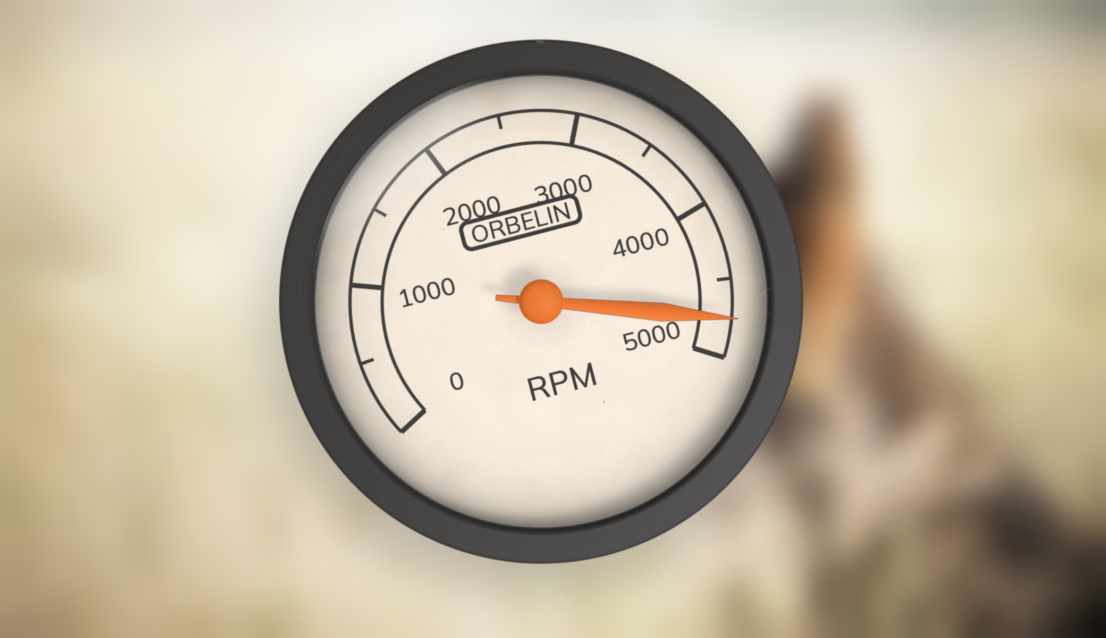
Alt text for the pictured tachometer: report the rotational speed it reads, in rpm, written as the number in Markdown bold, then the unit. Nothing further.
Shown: **4750** rpm
